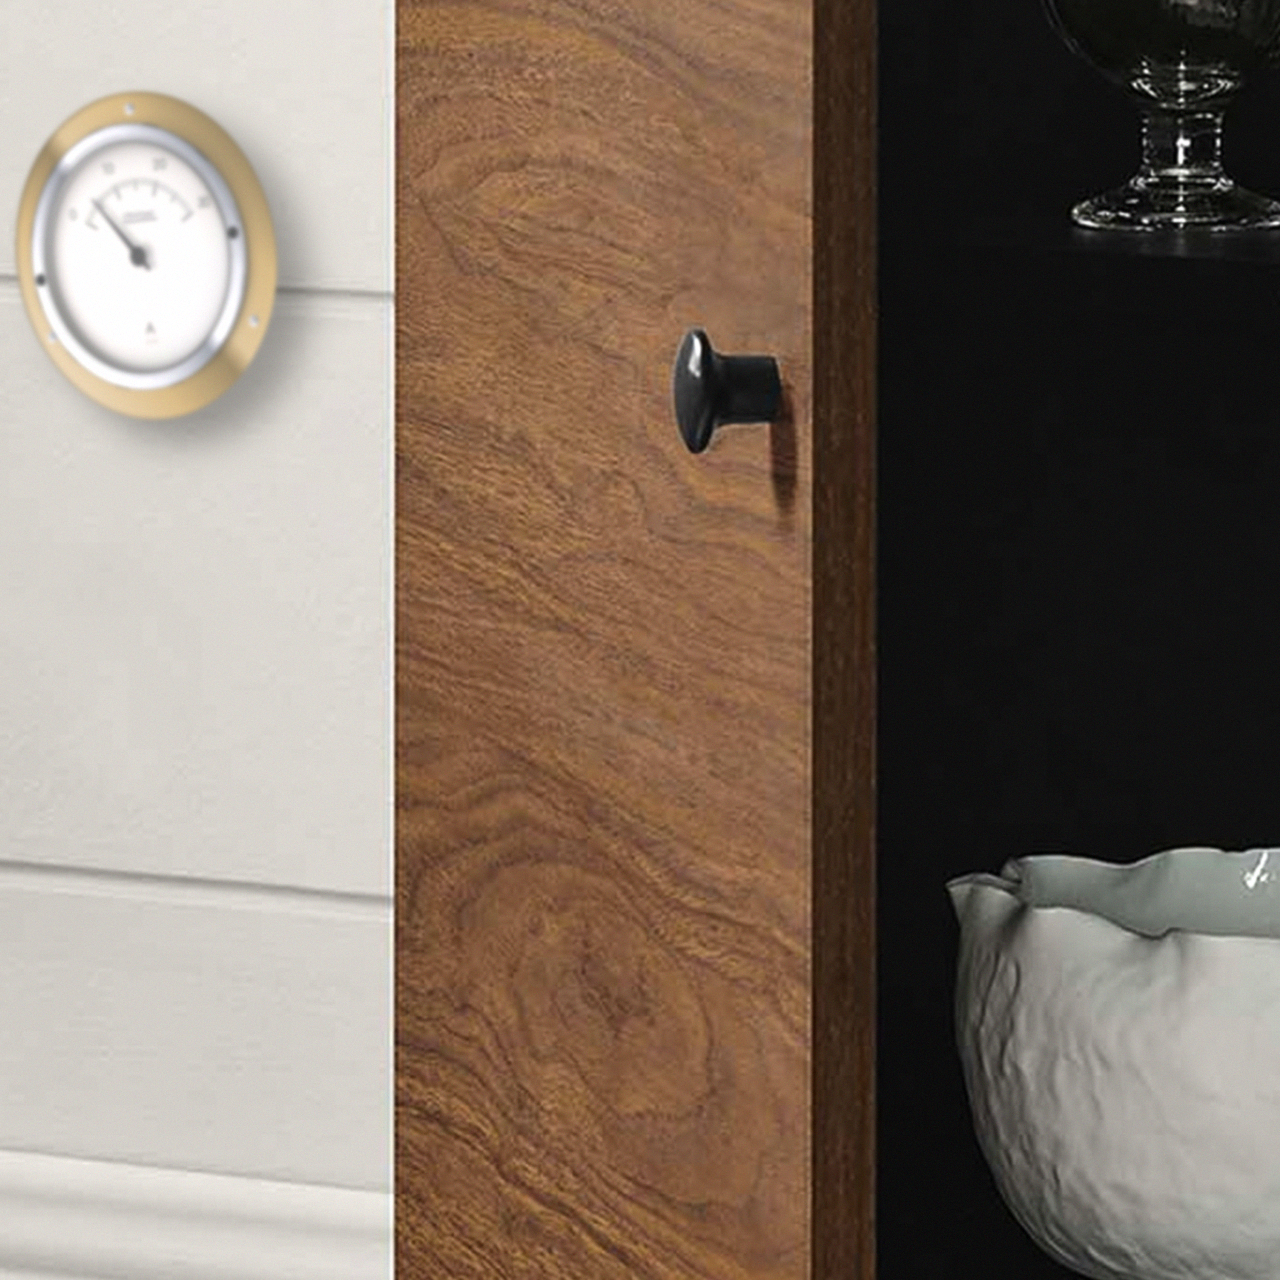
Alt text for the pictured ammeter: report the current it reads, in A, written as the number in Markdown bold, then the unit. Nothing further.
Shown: **5** A
